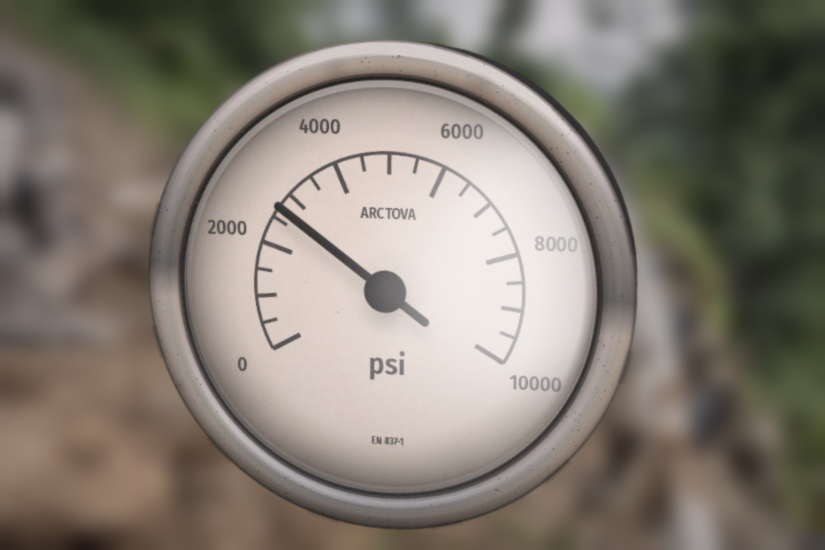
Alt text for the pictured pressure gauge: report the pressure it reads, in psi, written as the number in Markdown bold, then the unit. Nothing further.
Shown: **2750** psi
